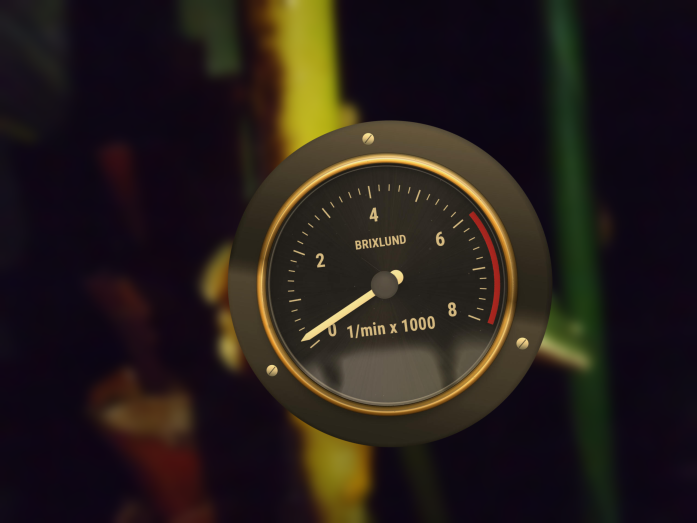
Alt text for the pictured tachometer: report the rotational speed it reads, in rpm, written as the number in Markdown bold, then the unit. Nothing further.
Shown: **200** rpm
